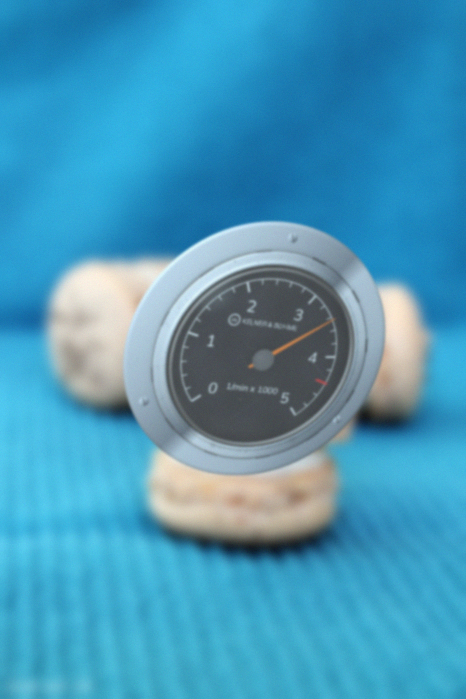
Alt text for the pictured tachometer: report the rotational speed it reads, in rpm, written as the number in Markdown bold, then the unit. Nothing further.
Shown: **3400** rpm
